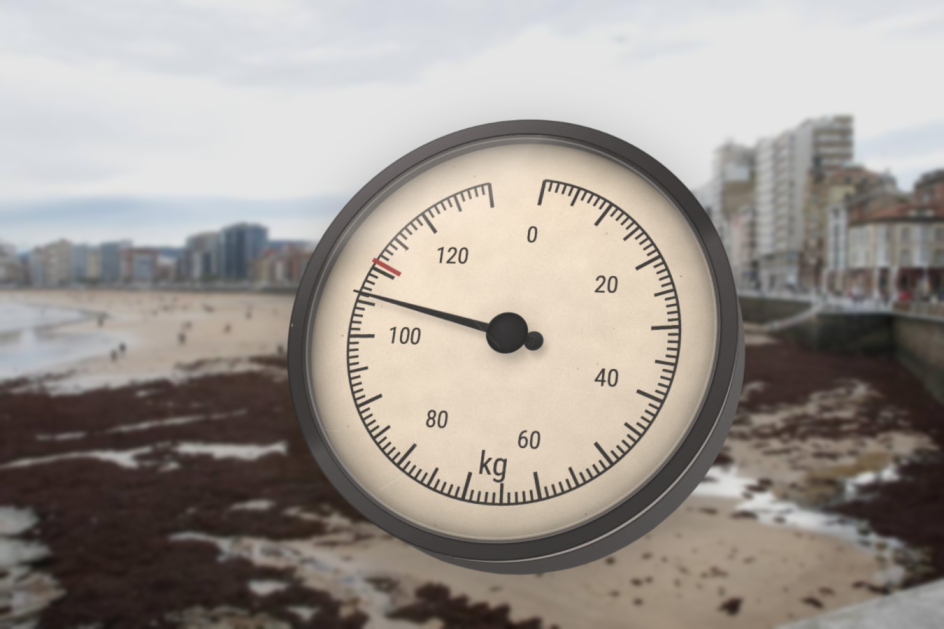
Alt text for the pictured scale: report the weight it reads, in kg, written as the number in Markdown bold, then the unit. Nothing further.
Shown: **106** kg
